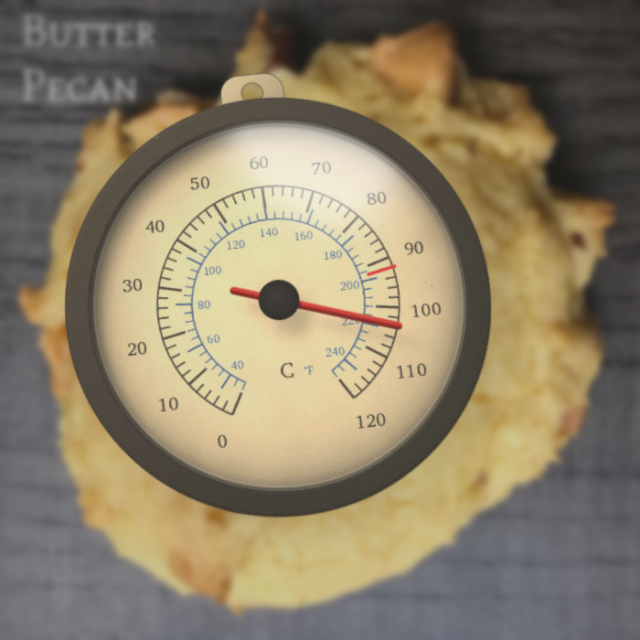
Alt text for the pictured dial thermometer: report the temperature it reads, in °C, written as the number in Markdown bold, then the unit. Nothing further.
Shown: **104** °C
